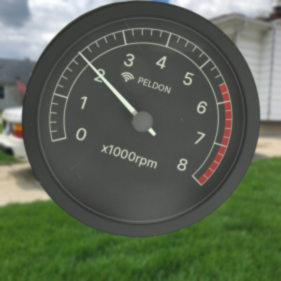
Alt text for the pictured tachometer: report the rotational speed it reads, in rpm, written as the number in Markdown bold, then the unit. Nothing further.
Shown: **2000** rpm
